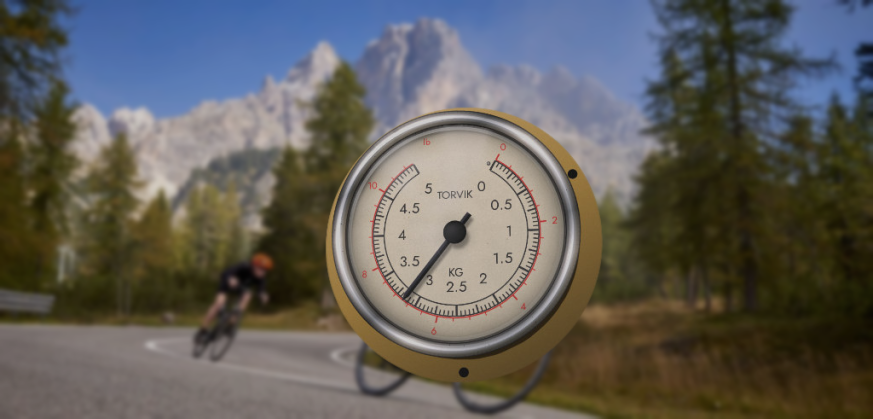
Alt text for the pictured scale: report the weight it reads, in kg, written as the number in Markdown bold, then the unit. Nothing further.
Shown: **3.15** kg
